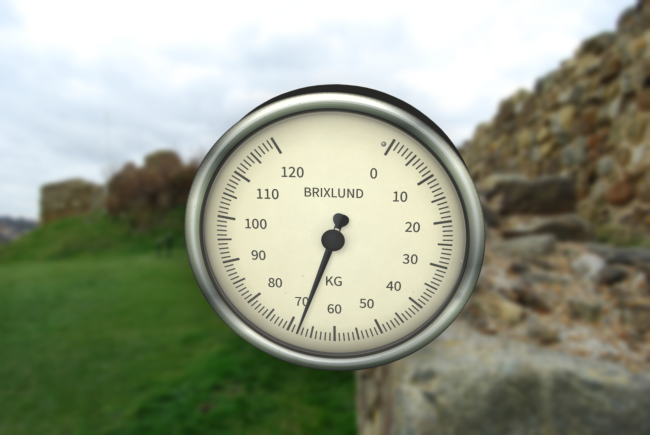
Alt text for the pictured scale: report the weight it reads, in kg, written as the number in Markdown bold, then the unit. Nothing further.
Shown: **68** kg
